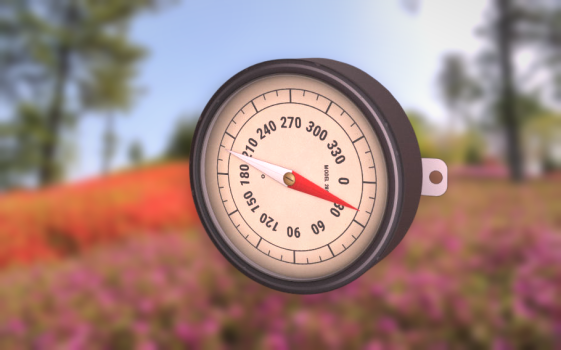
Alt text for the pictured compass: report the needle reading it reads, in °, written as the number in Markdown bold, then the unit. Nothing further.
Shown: **20** °
